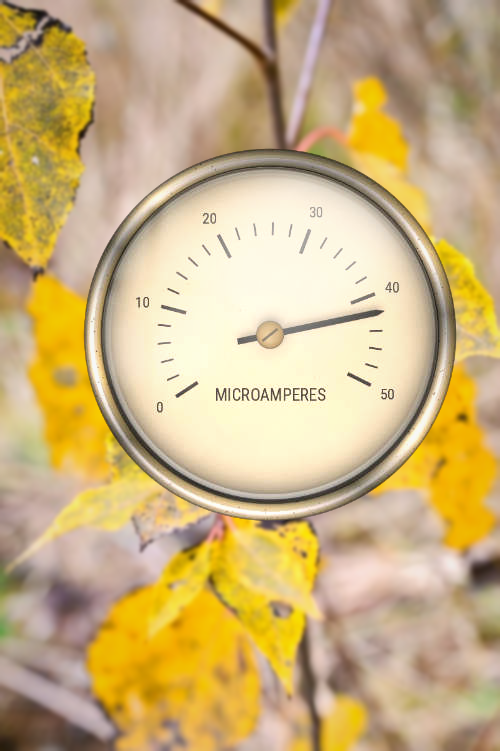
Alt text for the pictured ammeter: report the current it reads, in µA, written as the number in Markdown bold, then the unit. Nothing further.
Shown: **42** µA
